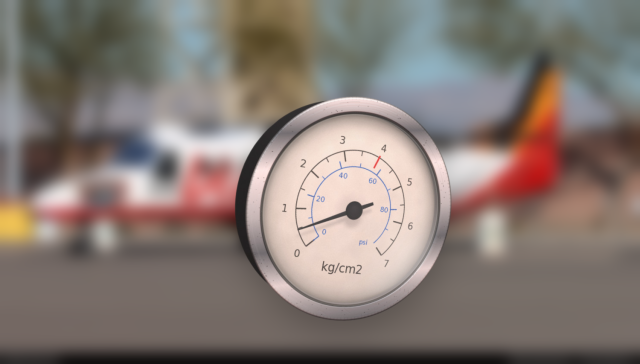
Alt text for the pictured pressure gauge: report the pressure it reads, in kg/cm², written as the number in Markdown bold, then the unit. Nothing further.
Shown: **0.5** kg/cm²
